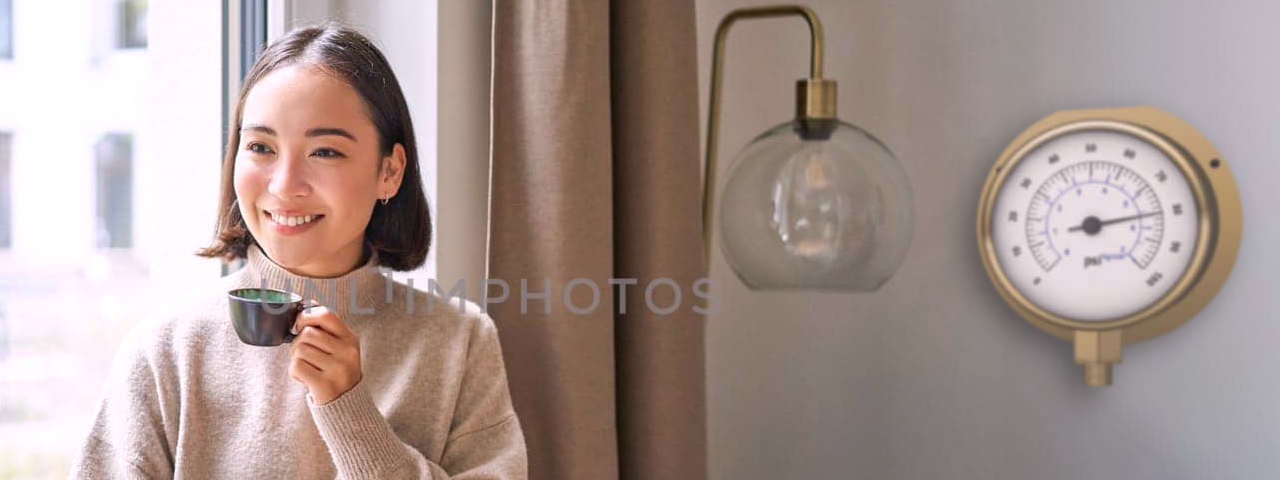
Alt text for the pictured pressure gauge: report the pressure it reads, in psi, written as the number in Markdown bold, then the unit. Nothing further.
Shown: **80** psi
